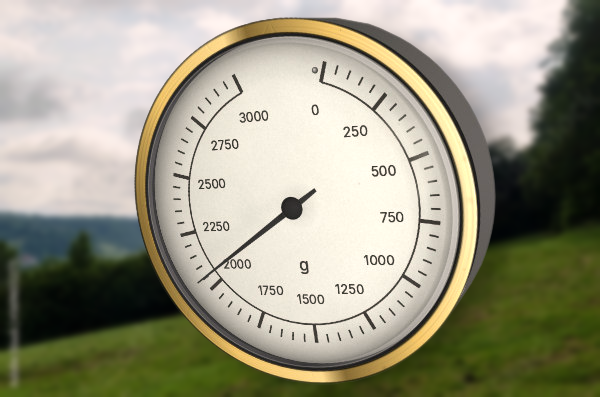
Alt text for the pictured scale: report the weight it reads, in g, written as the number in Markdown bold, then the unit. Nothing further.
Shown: **2050** g
